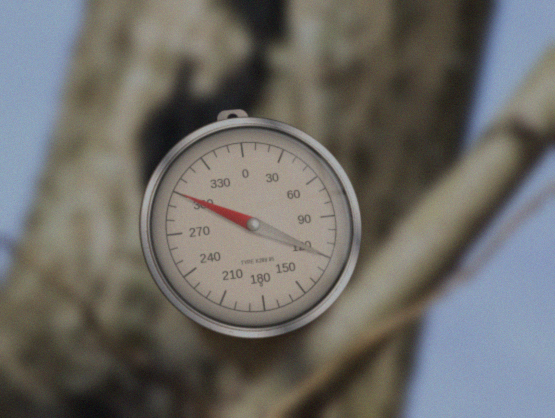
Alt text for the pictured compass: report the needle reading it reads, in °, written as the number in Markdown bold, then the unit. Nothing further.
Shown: **300** °
